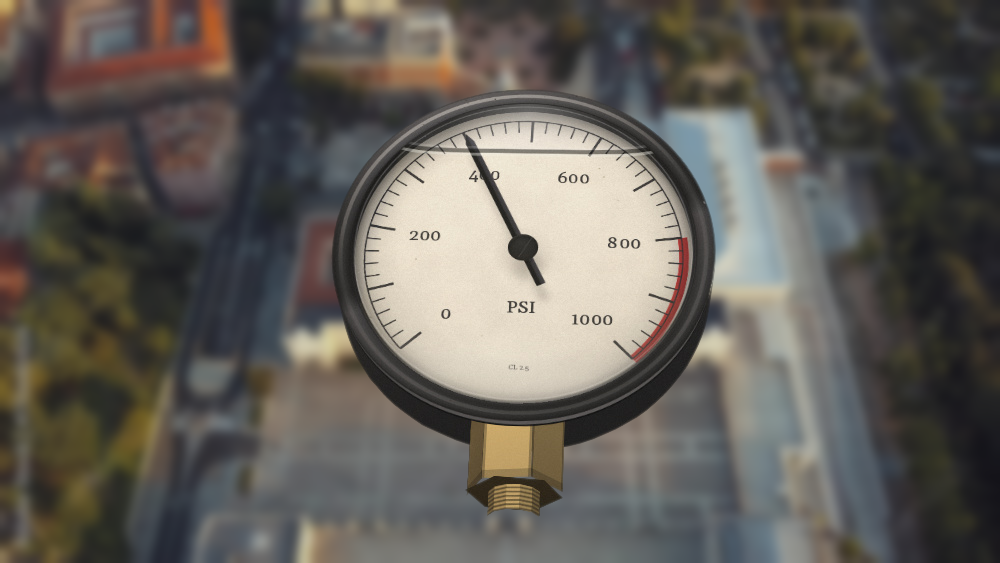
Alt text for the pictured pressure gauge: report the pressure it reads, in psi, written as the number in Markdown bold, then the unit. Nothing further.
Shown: **400** psi
